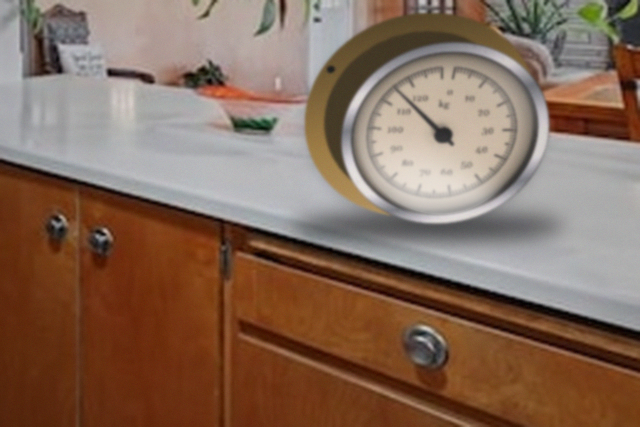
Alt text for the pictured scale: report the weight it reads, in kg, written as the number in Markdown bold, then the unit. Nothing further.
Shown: **115** kg
